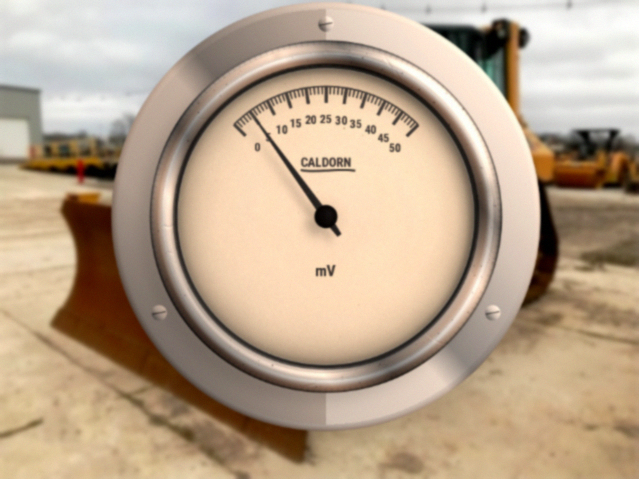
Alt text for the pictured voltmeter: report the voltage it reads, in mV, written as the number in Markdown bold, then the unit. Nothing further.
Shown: **5** mV
